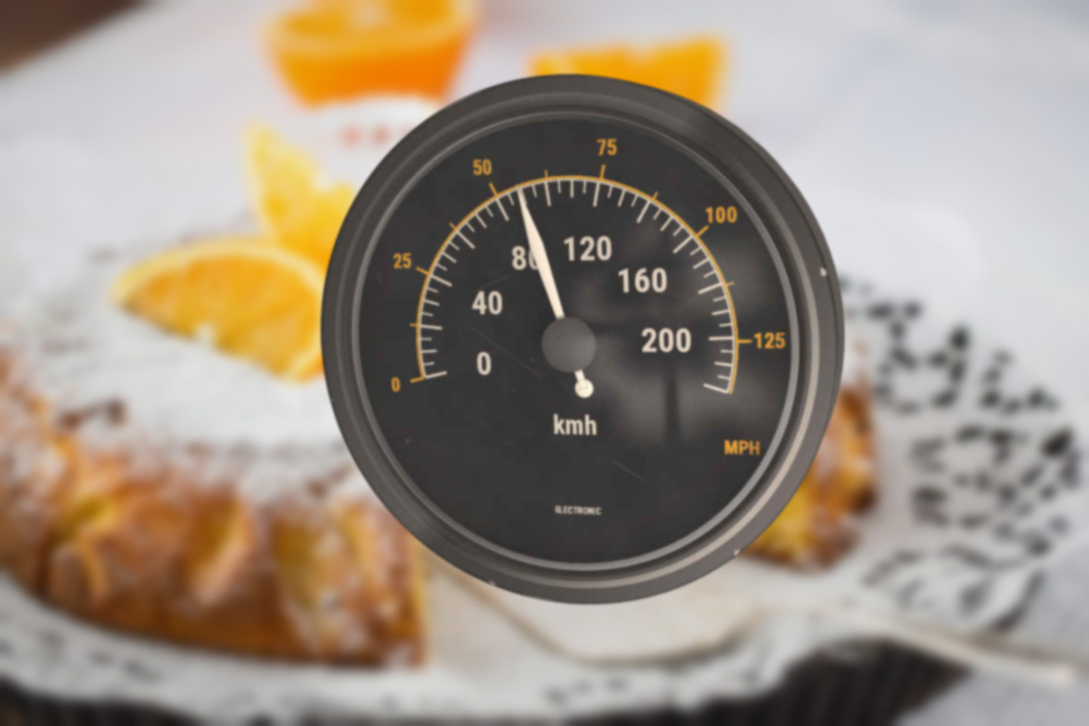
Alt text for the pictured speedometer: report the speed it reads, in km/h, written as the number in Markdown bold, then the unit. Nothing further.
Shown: **90** km/h
